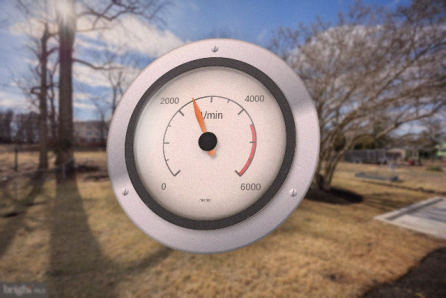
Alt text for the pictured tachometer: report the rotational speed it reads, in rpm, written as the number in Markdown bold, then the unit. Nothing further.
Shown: **2500** rpm
